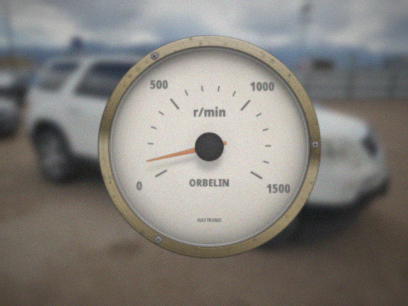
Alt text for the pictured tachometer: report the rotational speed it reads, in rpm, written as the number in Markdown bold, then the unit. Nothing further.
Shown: **100** rpm
